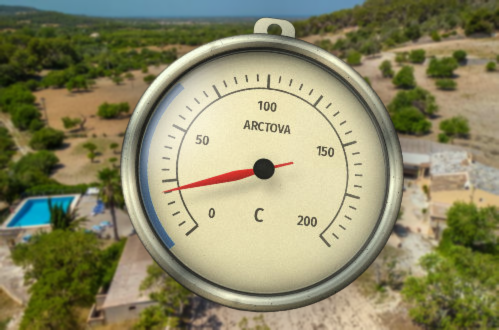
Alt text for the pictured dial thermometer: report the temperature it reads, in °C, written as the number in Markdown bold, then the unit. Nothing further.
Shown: **20** °C
